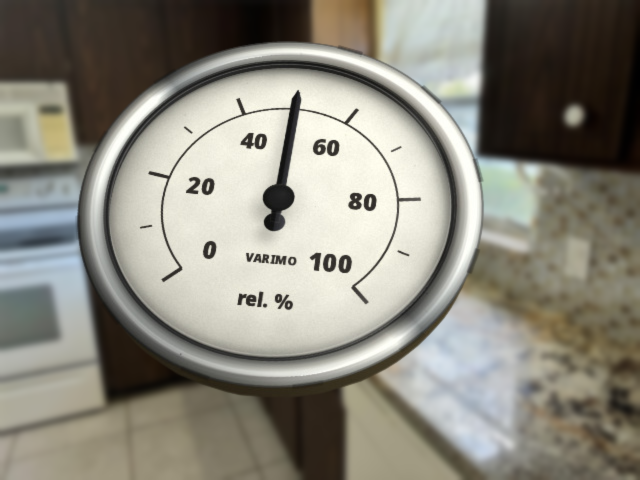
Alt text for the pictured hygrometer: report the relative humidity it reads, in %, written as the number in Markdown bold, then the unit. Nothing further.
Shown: **50** %
